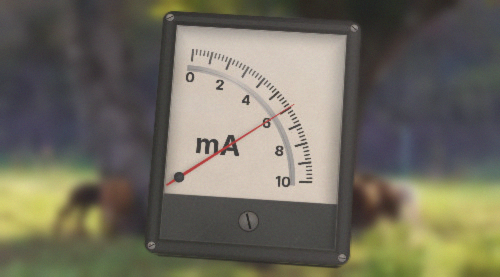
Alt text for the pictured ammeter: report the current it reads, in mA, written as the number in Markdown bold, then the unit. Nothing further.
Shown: **6** mA
